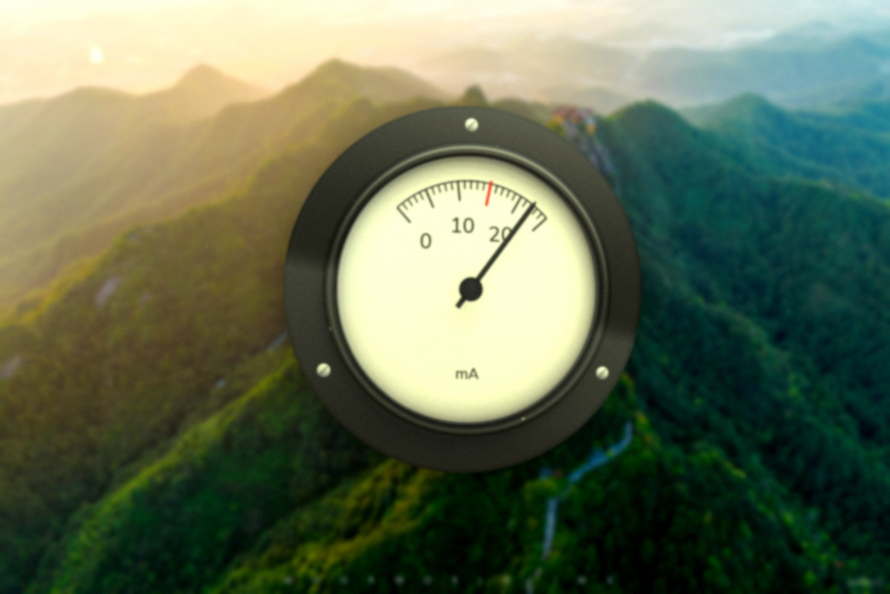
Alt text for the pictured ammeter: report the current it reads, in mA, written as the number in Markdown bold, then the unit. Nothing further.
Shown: **22** mA
